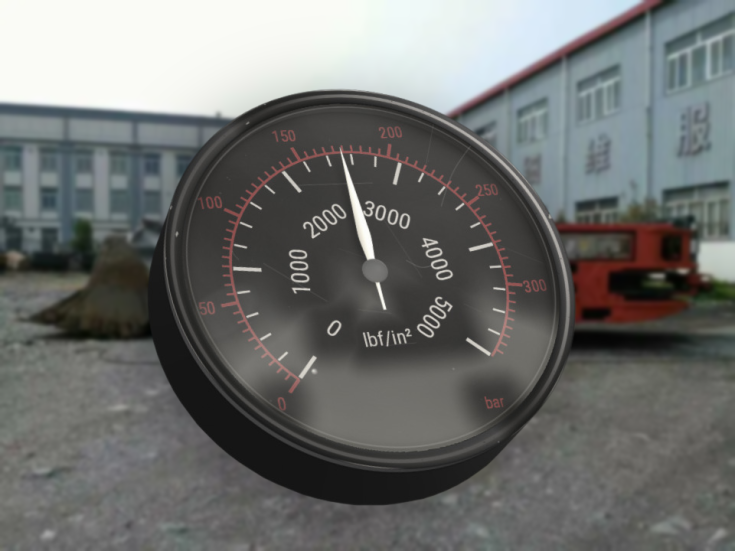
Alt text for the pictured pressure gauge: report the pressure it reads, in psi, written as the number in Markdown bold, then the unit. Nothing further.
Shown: **2500** psi
